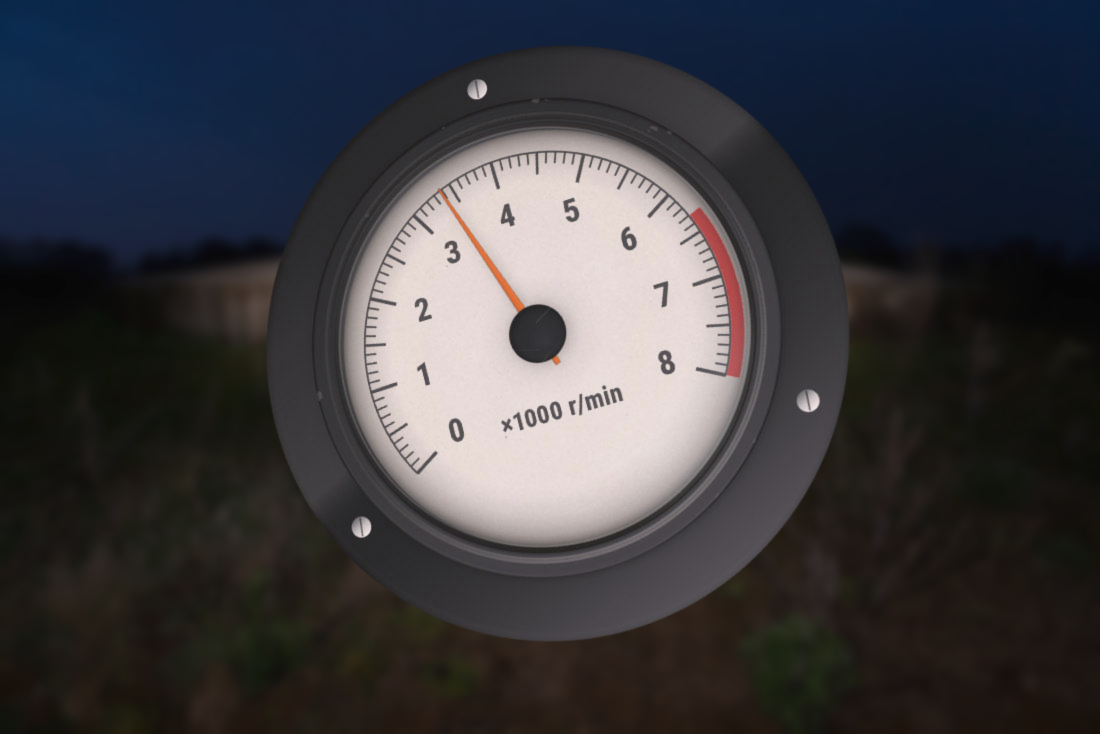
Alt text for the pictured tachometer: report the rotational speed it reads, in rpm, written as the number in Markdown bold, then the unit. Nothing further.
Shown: **3400** rpm
